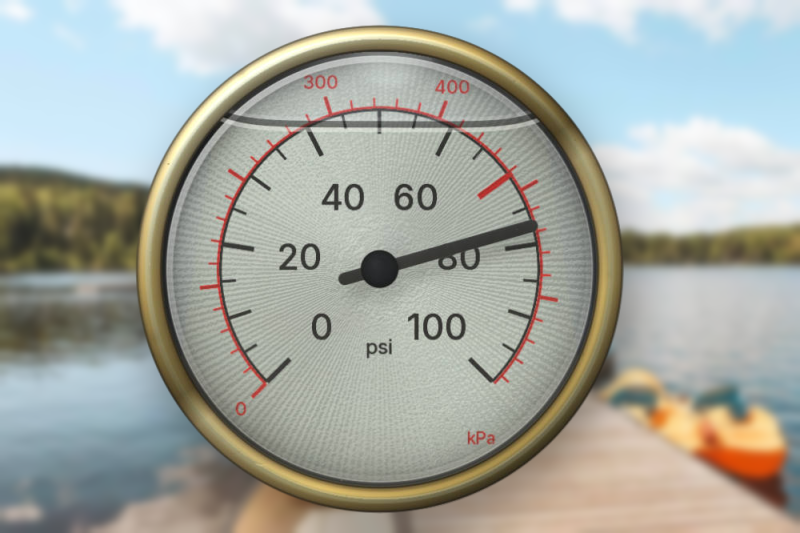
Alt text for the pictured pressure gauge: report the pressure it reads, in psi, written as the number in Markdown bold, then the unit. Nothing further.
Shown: **77.5** psi
